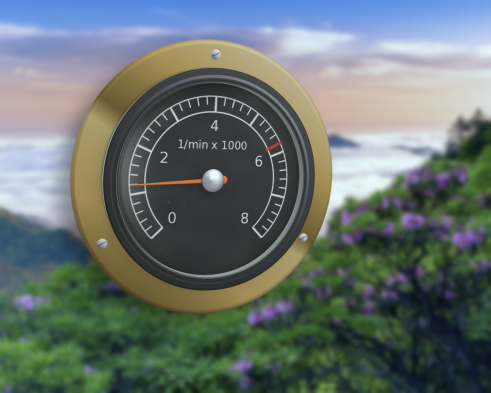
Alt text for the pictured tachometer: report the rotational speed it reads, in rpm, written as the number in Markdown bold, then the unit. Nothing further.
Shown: **1200** rpm
